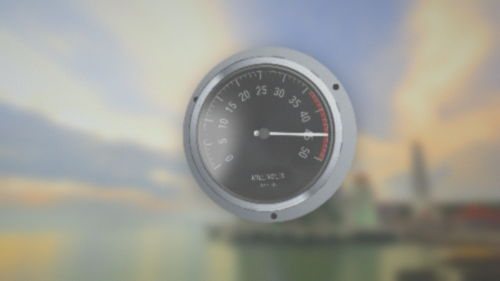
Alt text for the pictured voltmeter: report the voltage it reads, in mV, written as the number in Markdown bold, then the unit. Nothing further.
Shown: **45** mV
